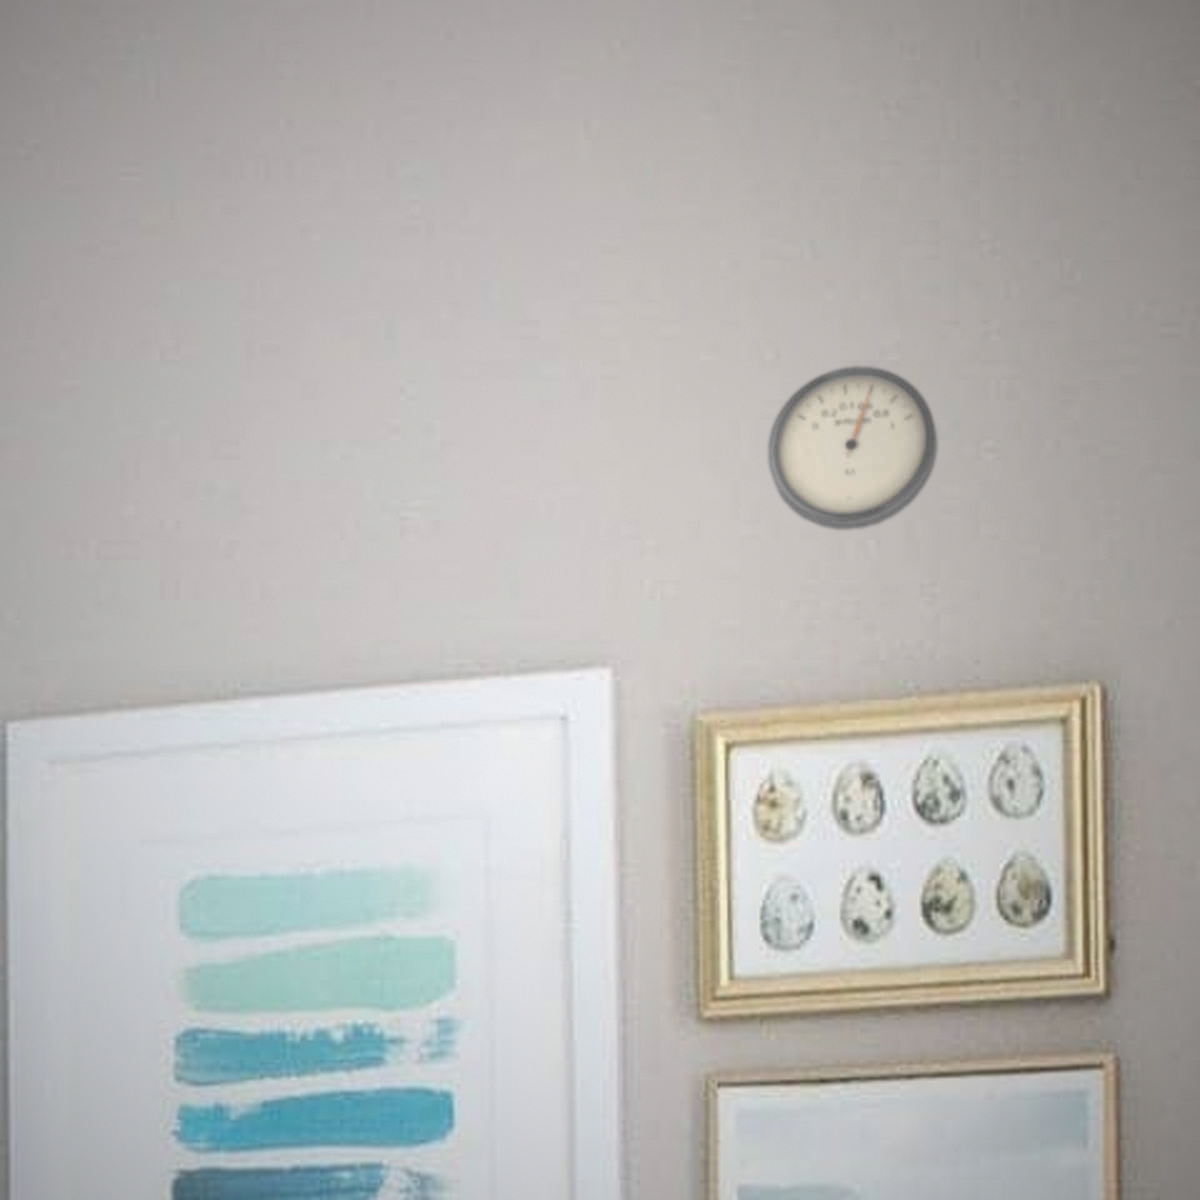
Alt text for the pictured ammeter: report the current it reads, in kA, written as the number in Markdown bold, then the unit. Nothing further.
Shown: **0.6** kA
